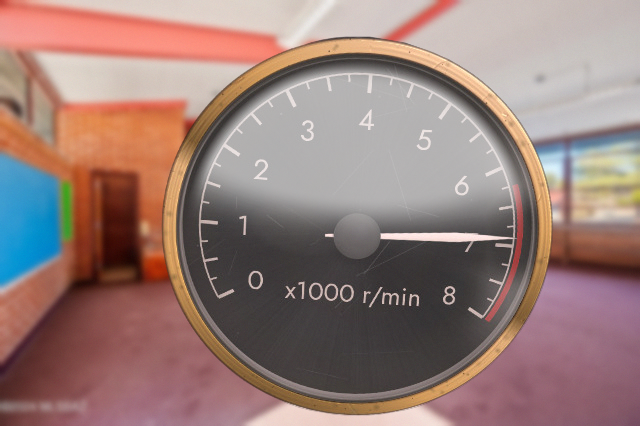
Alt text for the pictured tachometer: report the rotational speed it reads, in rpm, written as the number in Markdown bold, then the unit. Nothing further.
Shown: **6875** rpm
